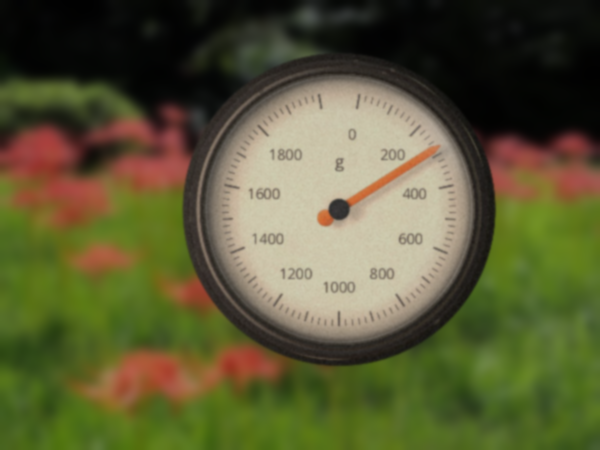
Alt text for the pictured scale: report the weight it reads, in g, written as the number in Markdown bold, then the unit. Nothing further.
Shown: **280** g
